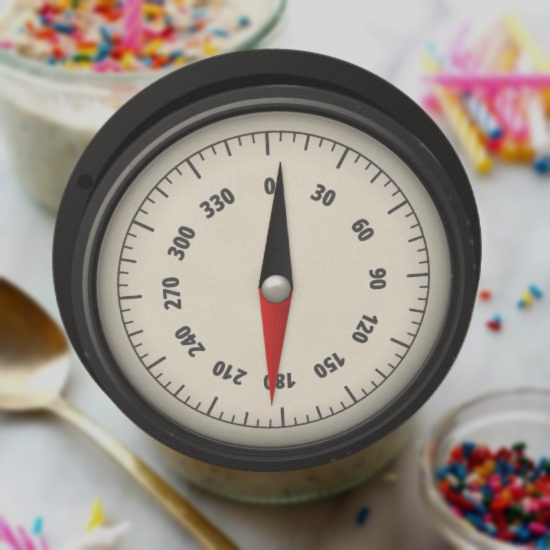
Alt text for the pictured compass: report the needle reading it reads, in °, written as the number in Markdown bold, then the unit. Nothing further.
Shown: **185** °
